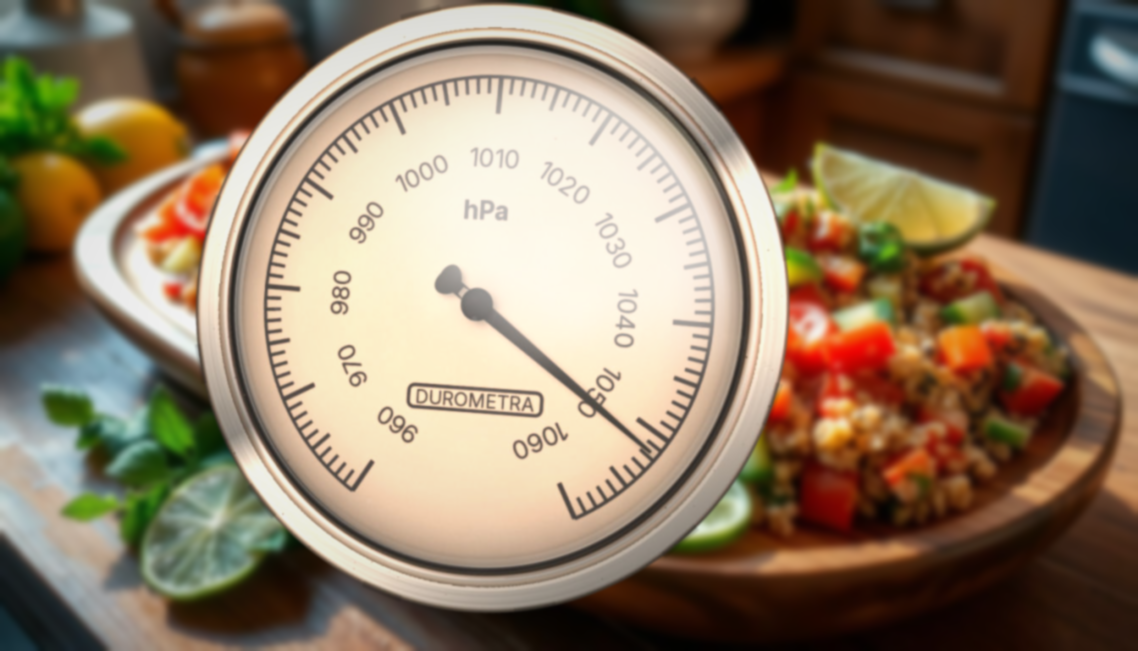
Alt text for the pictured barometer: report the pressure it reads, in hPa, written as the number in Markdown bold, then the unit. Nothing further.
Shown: **1051.5** hPa
